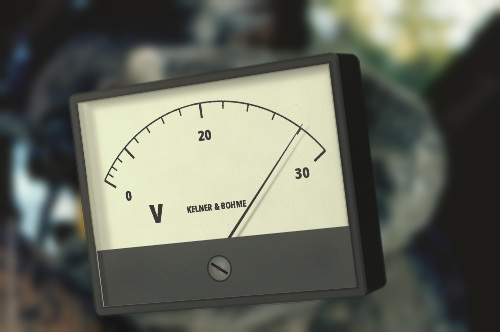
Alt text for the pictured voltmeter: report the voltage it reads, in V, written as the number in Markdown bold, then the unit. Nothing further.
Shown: **28** V
